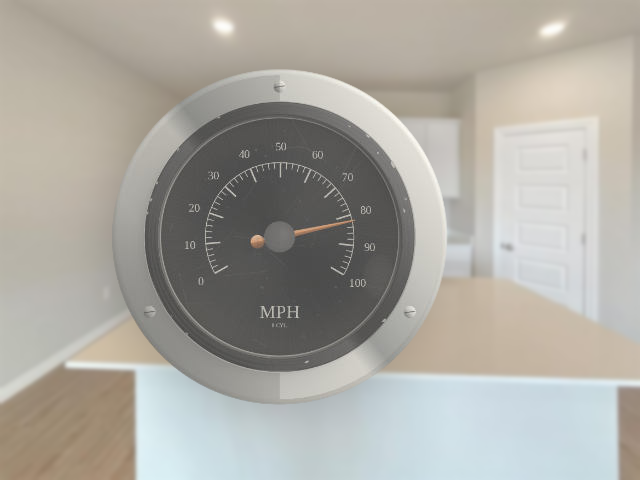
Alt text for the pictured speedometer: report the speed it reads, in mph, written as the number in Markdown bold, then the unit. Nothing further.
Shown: **82** mph
